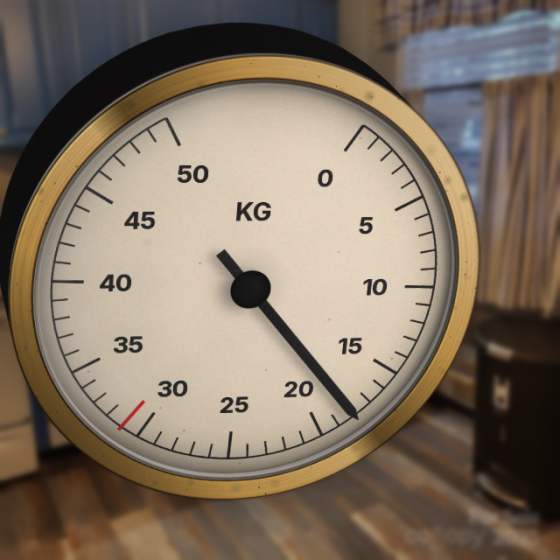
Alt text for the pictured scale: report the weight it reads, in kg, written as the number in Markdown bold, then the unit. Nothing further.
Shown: **18** kg
